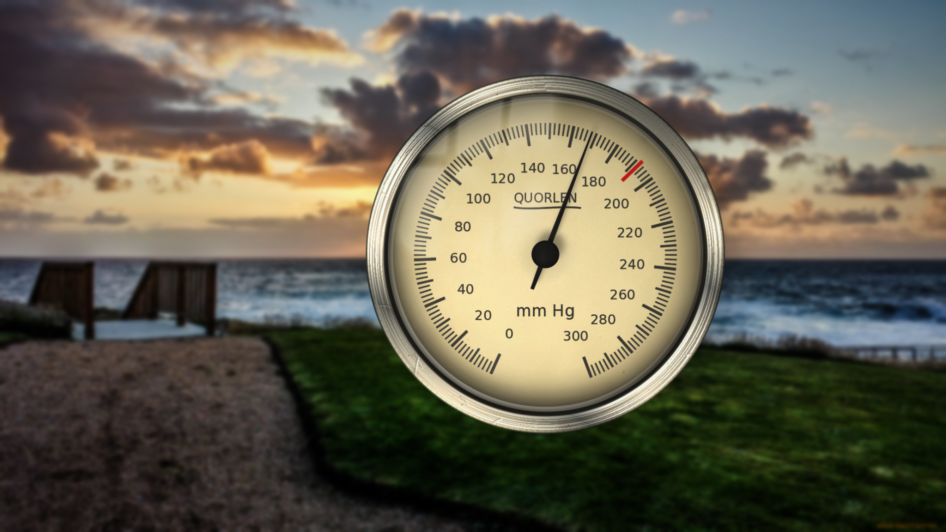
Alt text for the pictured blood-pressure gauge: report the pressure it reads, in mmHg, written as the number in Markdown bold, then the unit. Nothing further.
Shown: **168** mmHg
